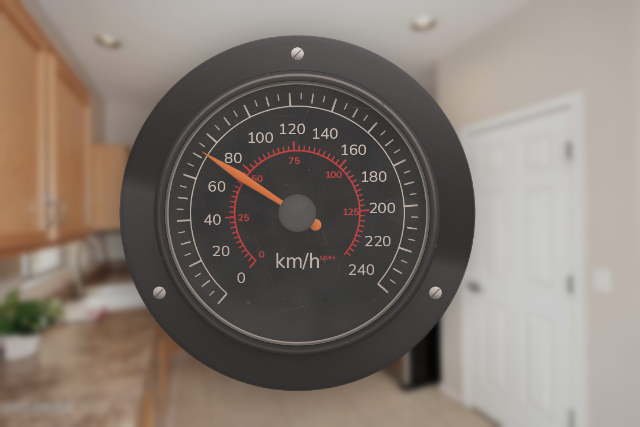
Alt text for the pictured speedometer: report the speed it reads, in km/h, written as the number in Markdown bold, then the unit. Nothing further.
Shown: **72.5** km/h
